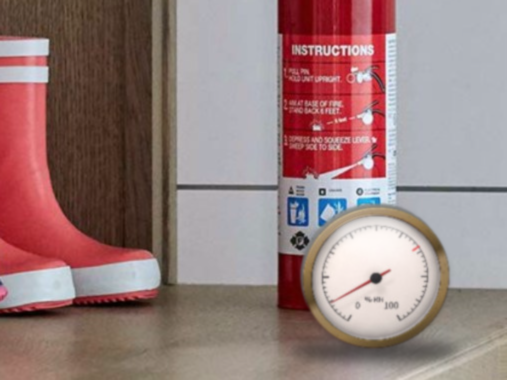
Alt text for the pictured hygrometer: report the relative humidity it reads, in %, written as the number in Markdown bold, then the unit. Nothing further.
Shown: **10** %
